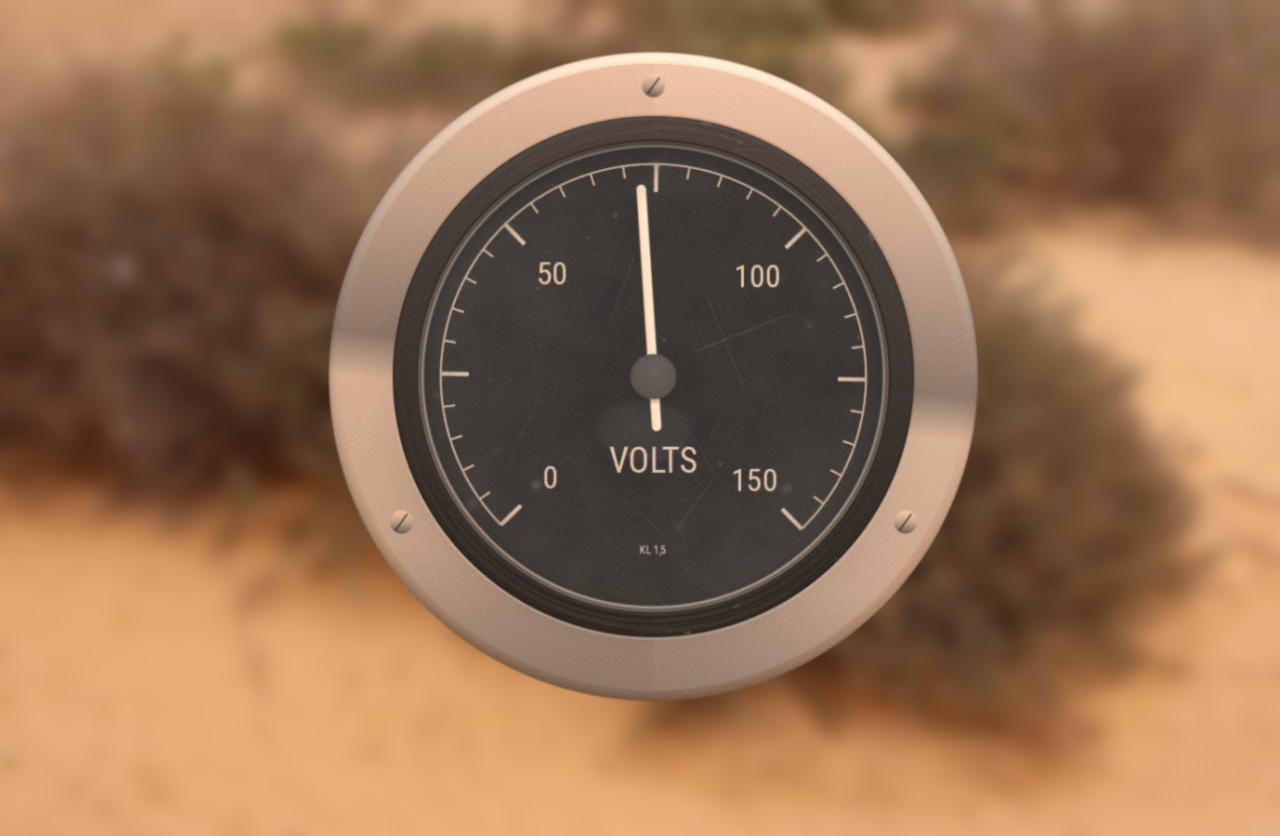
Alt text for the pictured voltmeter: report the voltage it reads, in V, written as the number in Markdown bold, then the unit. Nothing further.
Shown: **72.5** V
